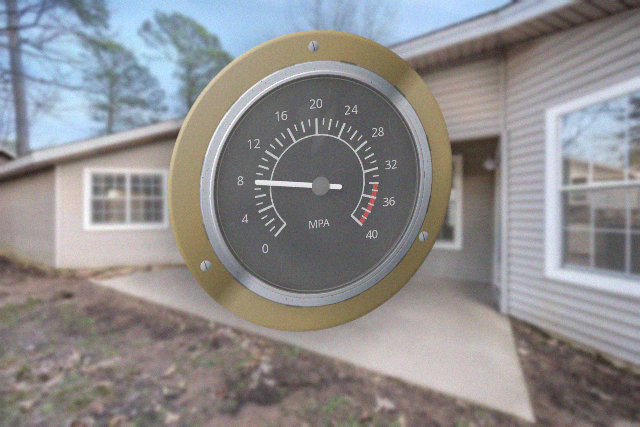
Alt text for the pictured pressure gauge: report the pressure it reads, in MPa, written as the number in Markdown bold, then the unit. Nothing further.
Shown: **8** MPa
